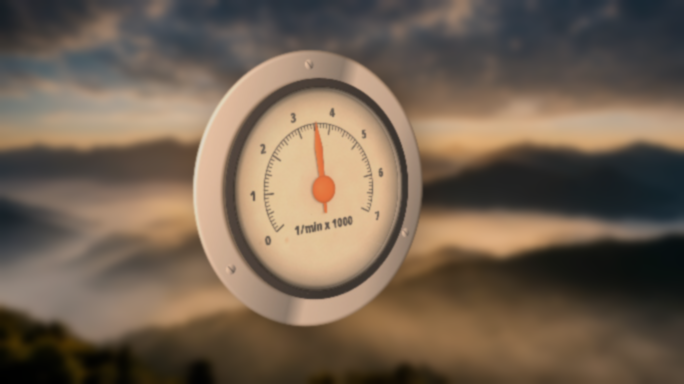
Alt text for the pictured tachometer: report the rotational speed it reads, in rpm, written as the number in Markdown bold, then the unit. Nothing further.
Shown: **3500** rpm
